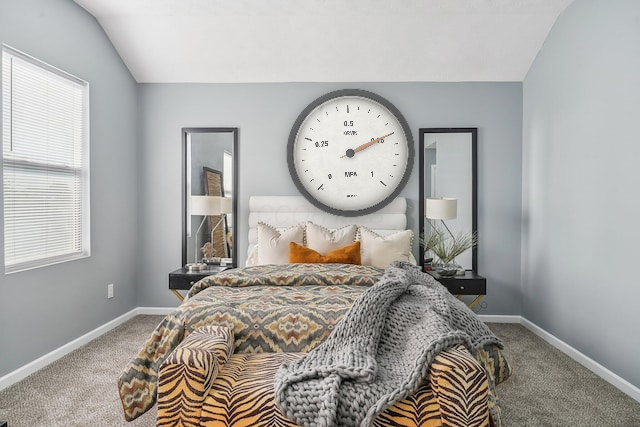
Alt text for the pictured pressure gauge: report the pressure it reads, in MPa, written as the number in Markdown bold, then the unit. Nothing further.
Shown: **0.75** MPa
